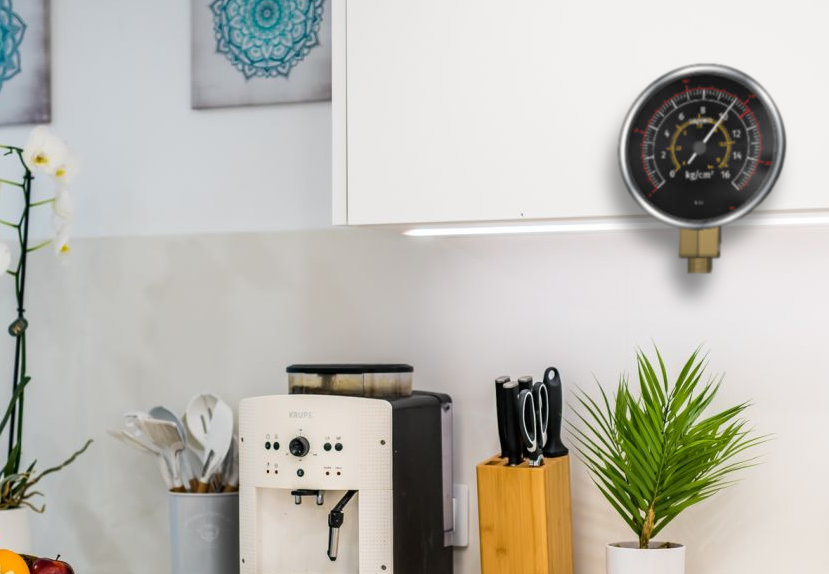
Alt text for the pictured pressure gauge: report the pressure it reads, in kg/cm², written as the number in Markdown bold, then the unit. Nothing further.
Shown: **10** kg/cm²
